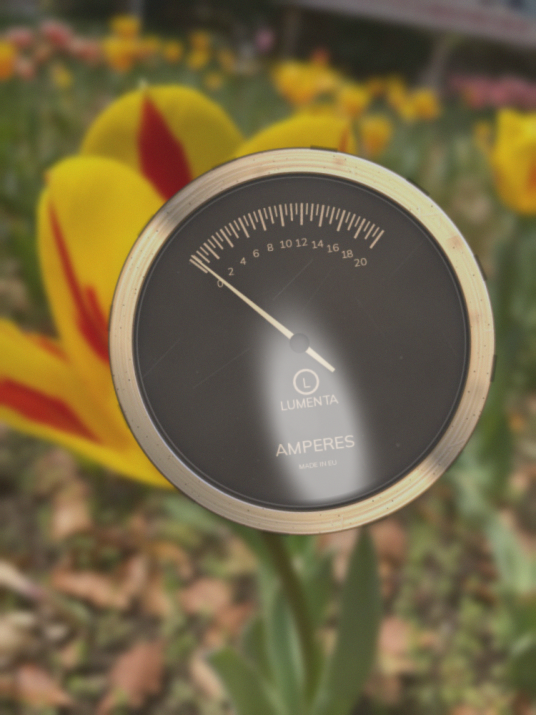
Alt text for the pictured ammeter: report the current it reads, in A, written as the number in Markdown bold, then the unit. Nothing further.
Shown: **0.5** A
